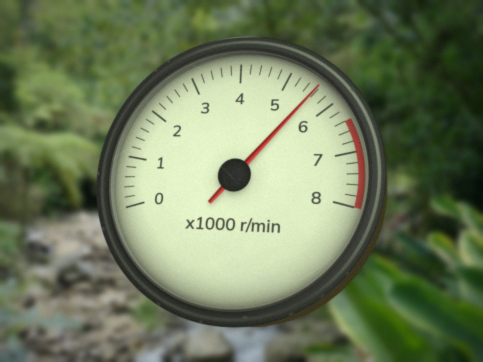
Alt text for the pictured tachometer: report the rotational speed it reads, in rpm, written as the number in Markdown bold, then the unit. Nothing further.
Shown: **5600** rpm
